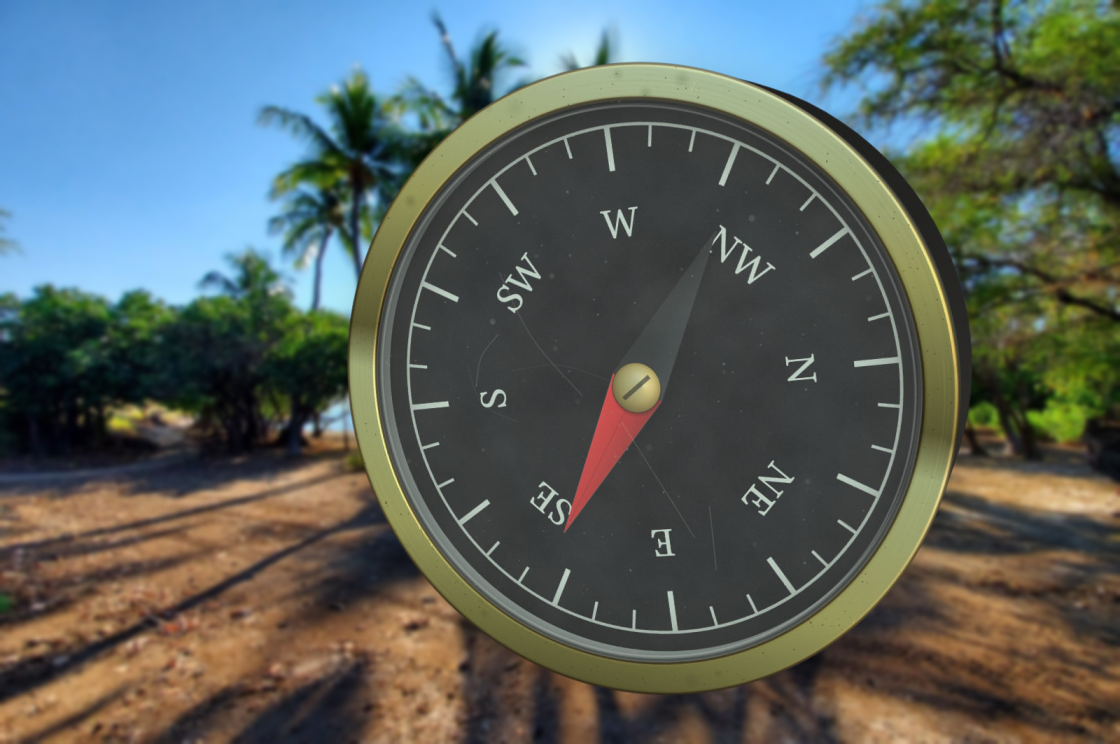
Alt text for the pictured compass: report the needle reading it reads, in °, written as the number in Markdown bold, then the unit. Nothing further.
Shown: **125** °
